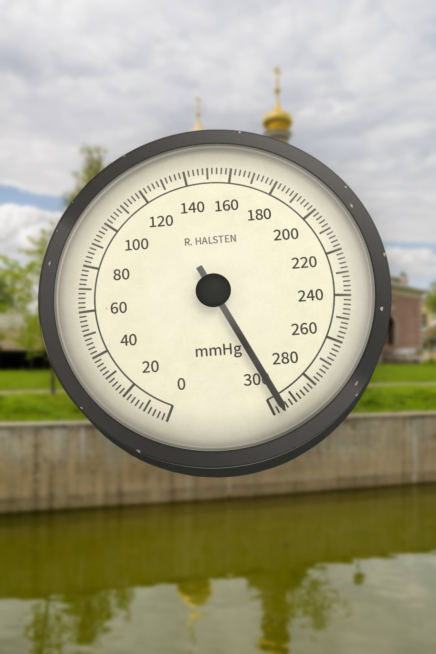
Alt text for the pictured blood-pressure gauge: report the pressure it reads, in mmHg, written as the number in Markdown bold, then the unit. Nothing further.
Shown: **296** mmHg
